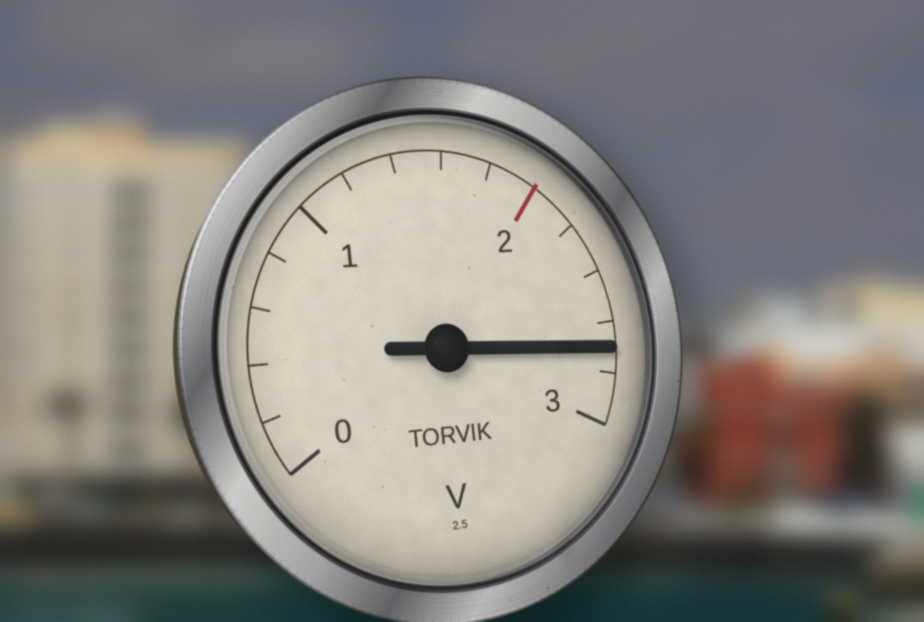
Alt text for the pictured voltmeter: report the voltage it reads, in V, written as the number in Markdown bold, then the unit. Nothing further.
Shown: **2.7** V
